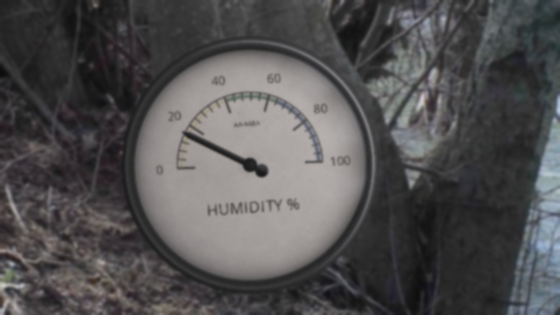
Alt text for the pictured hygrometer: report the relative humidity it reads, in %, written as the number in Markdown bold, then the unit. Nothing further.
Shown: **16** %
